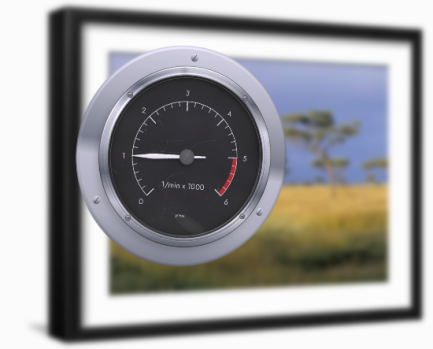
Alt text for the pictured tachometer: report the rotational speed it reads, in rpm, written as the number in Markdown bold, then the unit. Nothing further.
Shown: **1000** rpm
